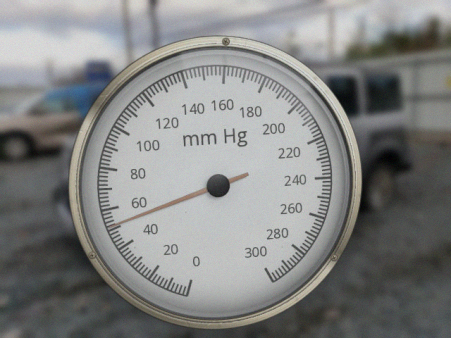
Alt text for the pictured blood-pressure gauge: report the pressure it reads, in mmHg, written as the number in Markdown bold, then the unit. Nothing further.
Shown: **52** mmHg
